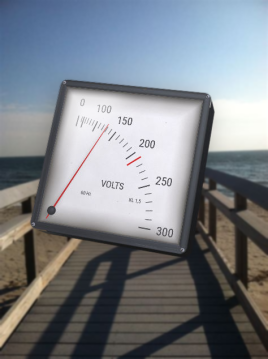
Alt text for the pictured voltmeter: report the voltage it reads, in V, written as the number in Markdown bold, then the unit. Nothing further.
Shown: **130** V
